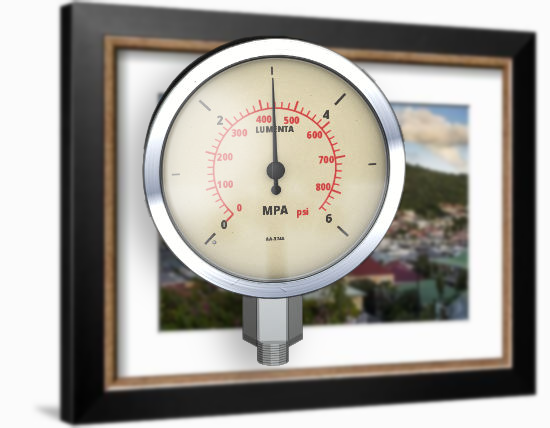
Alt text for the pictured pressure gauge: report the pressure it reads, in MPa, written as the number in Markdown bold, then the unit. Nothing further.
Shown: **3** MPa
